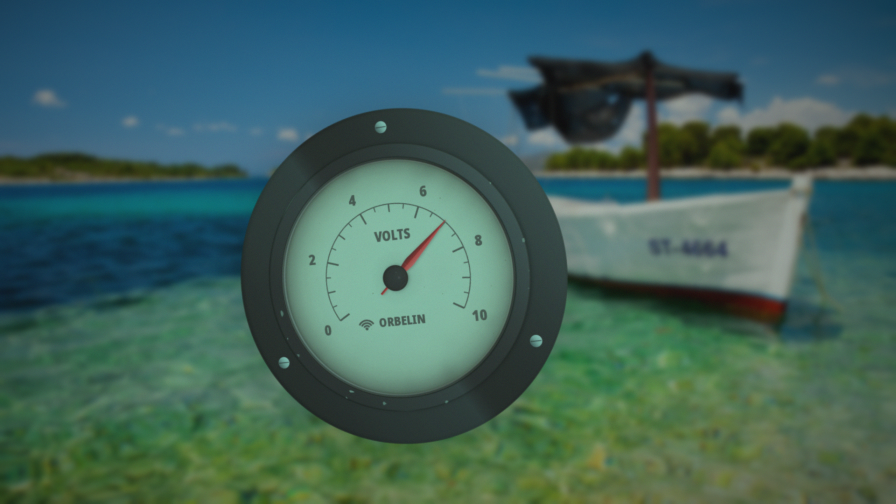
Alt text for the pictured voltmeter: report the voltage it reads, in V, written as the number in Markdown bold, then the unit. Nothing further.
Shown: **7** V
